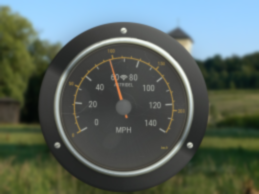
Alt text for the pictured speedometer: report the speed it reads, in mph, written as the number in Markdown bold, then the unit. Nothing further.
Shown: **60** mph
